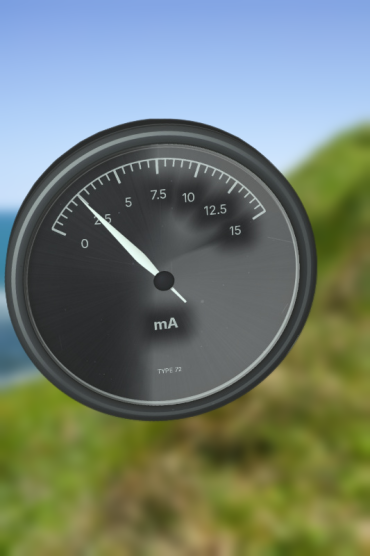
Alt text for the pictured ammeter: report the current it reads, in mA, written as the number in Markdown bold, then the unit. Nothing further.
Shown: **2.5** mA
